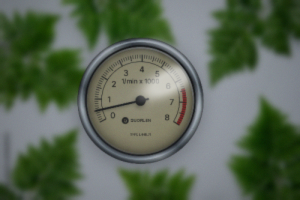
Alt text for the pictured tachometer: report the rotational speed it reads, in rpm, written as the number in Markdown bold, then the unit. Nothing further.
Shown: **500** rpm
